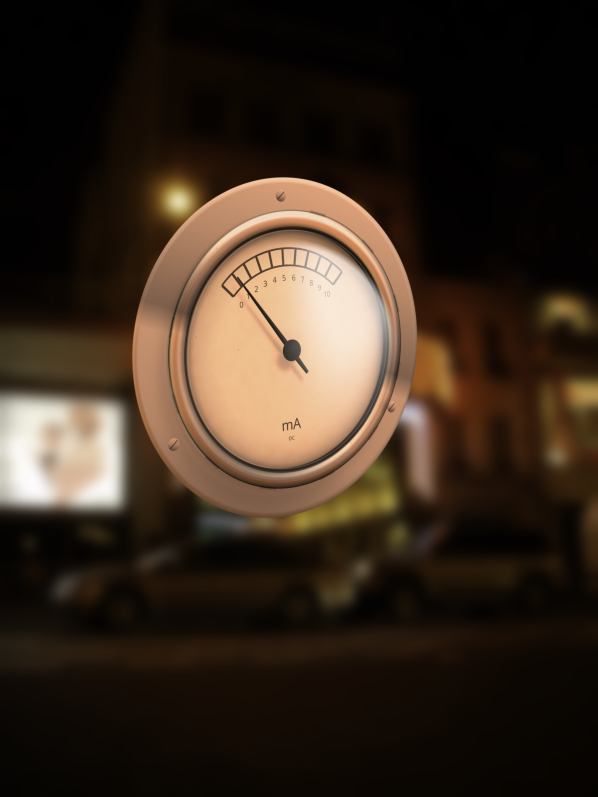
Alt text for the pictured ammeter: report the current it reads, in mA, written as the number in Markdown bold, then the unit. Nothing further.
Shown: **1** mA
